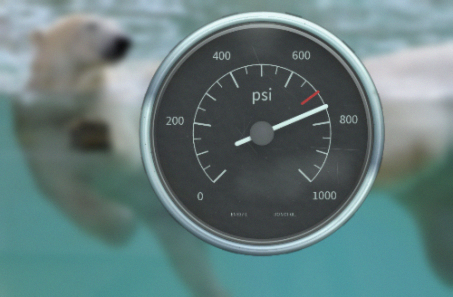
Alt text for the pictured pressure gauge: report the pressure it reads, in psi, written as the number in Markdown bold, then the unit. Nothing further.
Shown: **750** psi
